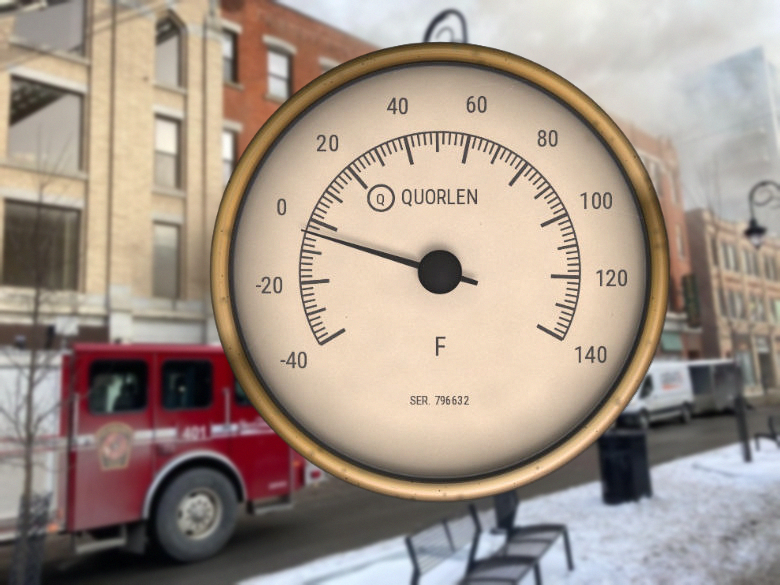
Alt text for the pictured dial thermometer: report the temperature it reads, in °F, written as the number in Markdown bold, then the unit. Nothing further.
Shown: **-4** °F
